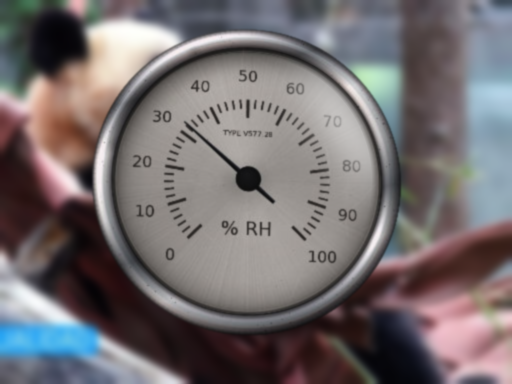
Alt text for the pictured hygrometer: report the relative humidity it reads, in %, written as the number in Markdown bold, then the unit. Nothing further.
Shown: **32** %
